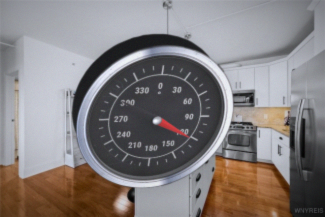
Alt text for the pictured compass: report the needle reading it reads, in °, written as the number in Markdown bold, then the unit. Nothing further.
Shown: **120** °
